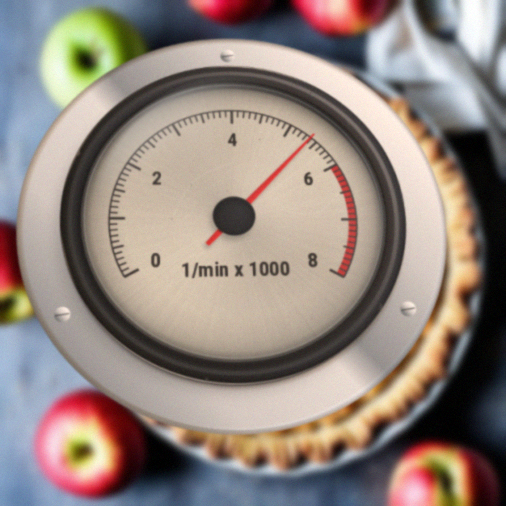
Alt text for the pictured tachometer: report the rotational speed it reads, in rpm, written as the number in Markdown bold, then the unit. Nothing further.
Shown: **5400** rpm
